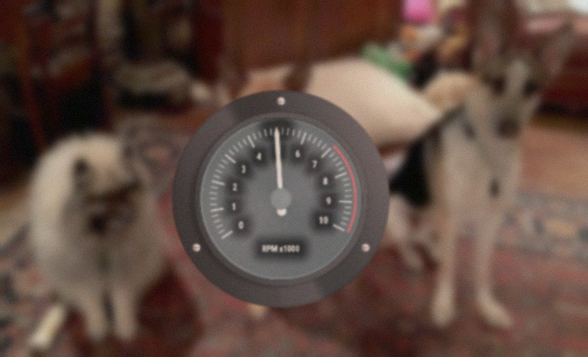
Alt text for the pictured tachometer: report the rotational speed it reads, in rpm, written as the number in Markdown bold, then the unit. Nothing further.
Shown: **5000** rpm
